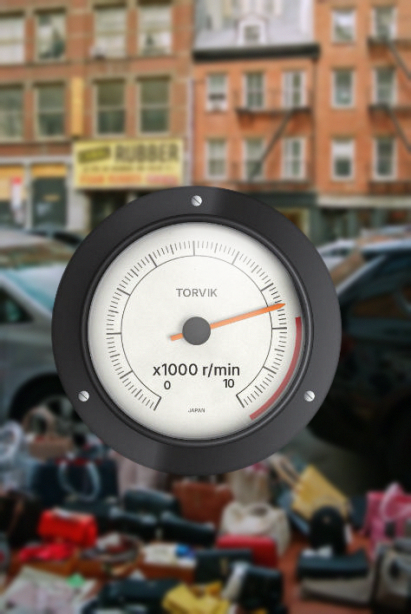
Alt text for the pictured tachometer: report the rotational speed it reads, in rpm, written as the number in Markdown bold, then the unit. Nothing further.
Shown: **7500** rpm
